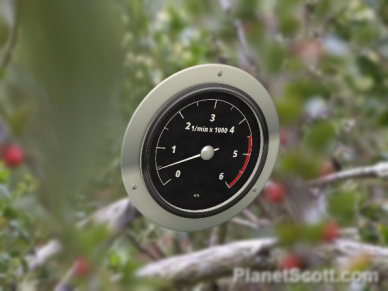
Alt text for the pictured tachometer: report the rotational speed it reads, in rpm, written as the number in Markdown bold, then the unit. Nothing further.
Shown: **500** rpm
